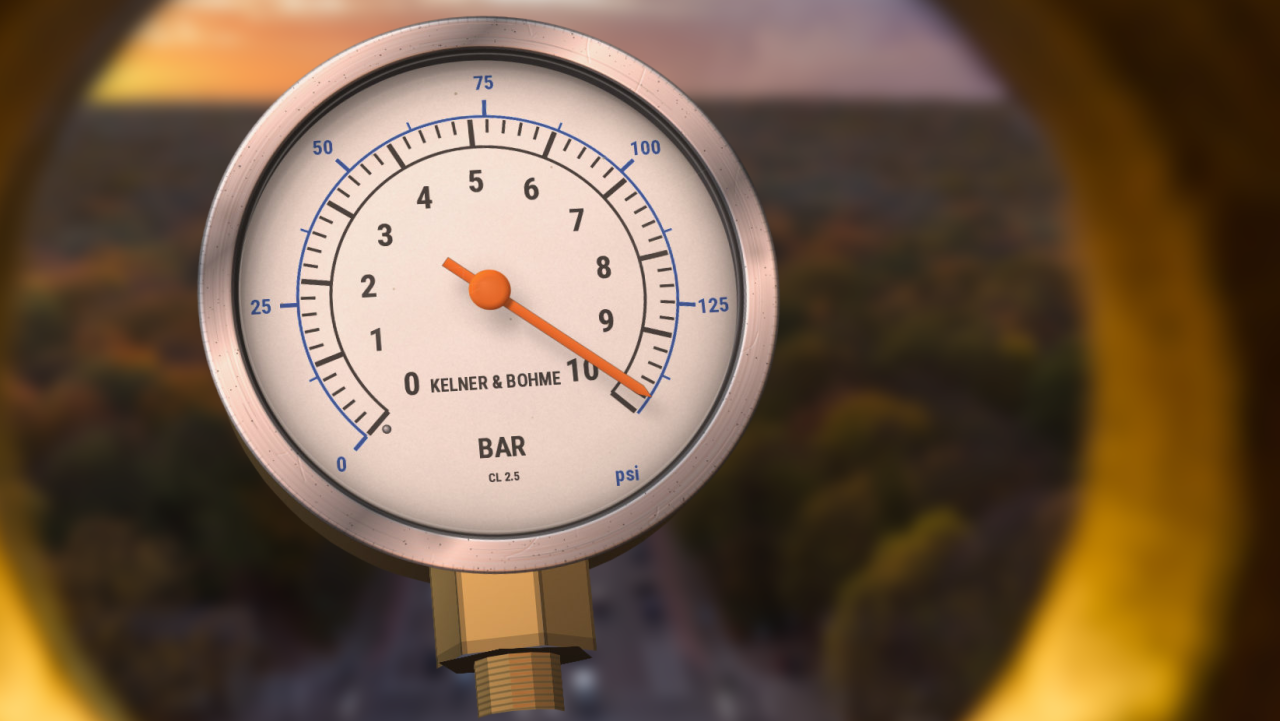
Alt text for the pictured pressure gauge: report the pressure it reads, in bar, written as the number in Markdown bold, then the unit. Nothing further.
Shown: **9.8** bar
